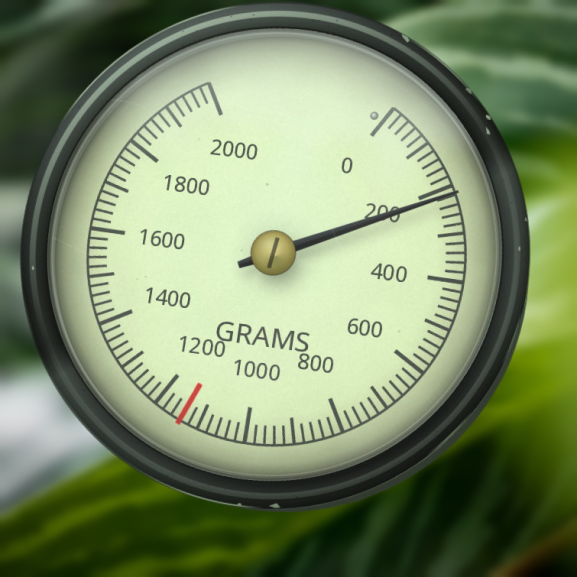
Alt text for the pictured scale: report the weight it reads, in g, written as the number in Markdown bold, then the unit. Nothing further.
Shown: **220** g
